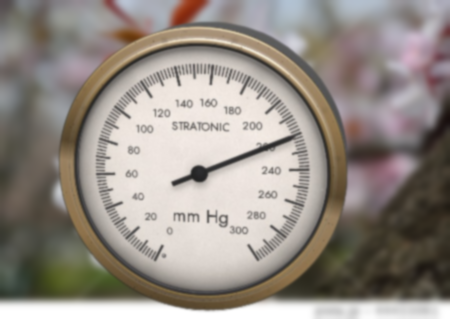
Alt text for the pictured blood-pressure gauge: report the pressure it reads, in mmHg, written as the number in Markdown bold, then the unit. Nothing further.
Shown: **220** mmHg
